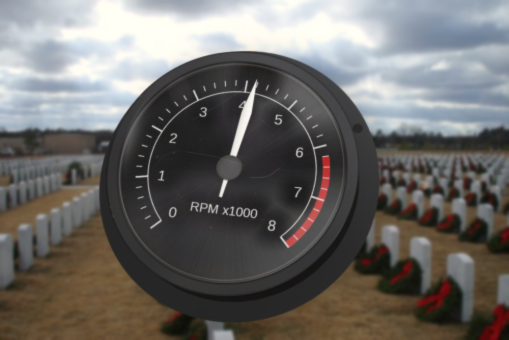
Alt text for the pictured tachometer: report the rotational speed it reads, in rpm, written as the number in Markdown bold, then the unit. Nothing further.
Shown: **4200** rpm
